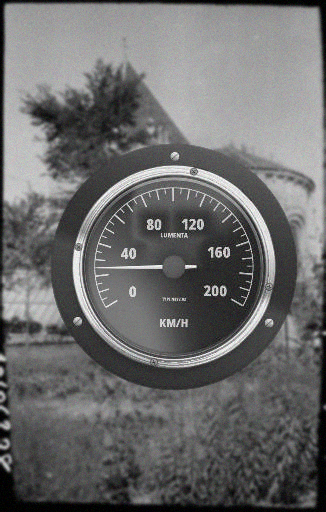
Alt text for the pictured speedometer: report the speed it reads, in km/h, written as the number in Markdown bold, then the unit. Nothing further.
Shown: **25** km/h
